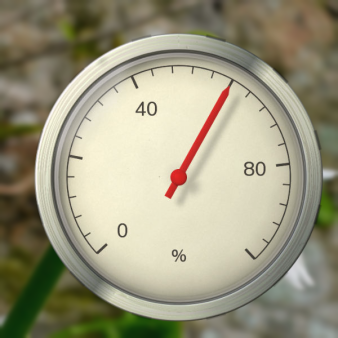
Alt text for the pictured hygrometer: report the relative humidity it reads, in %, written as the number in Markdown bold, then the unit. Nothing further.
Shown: **60** %
